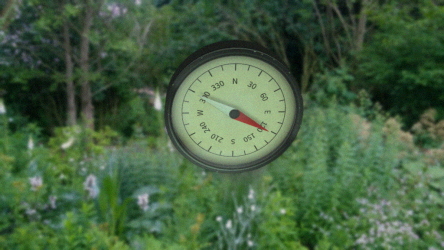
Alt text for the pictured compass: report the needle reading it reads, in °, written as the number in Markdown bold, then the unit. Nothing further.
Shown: **120** °
